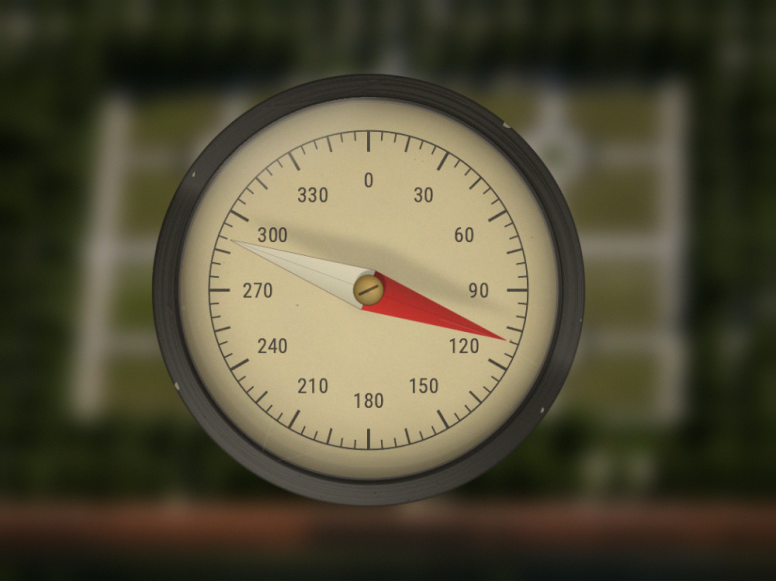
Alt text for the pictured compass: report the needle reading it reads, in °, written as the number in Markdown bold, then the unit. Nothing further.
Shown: **110** °
